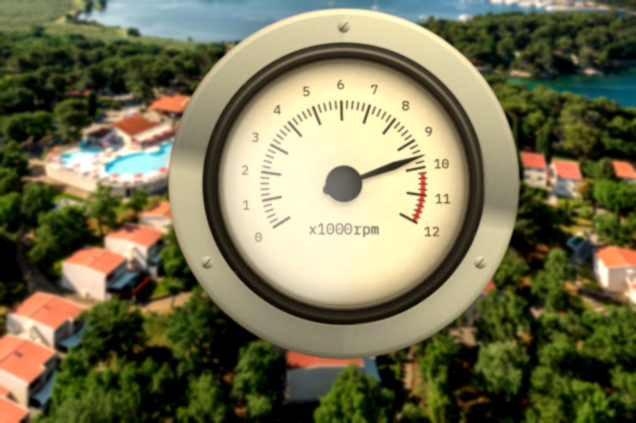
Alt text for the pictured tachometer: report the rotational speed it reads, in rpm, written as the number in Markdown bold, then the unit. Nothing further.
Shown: **9600** rpm
